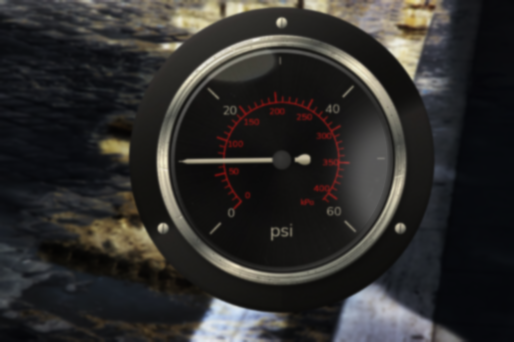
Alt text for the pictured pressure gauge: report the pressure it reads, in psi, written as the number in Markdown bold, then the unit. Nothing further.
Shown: **10** psi
